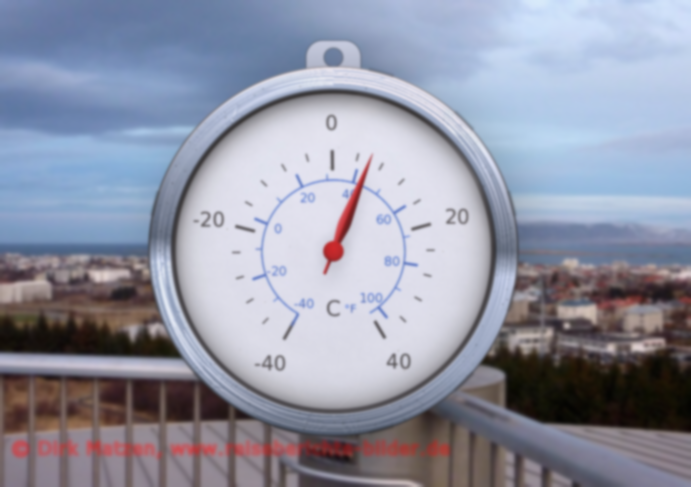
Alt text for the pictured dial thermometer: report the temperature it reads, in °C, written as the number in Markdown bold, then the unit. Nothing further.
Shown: **6** °C
